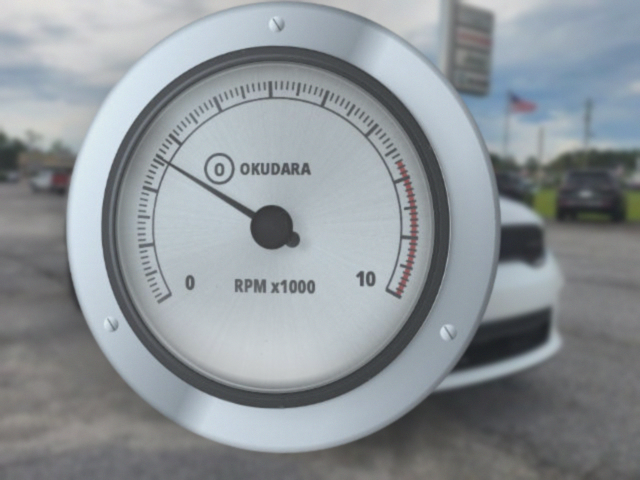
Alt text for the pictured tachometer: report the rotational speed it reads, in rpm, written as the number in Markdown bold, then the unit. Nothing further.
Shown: **2600** rpm
